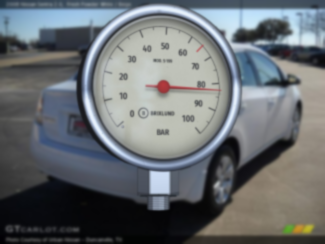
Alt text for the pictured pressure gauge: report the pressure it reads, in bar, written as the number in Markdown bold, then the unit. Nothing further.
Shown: **82.5** bar
